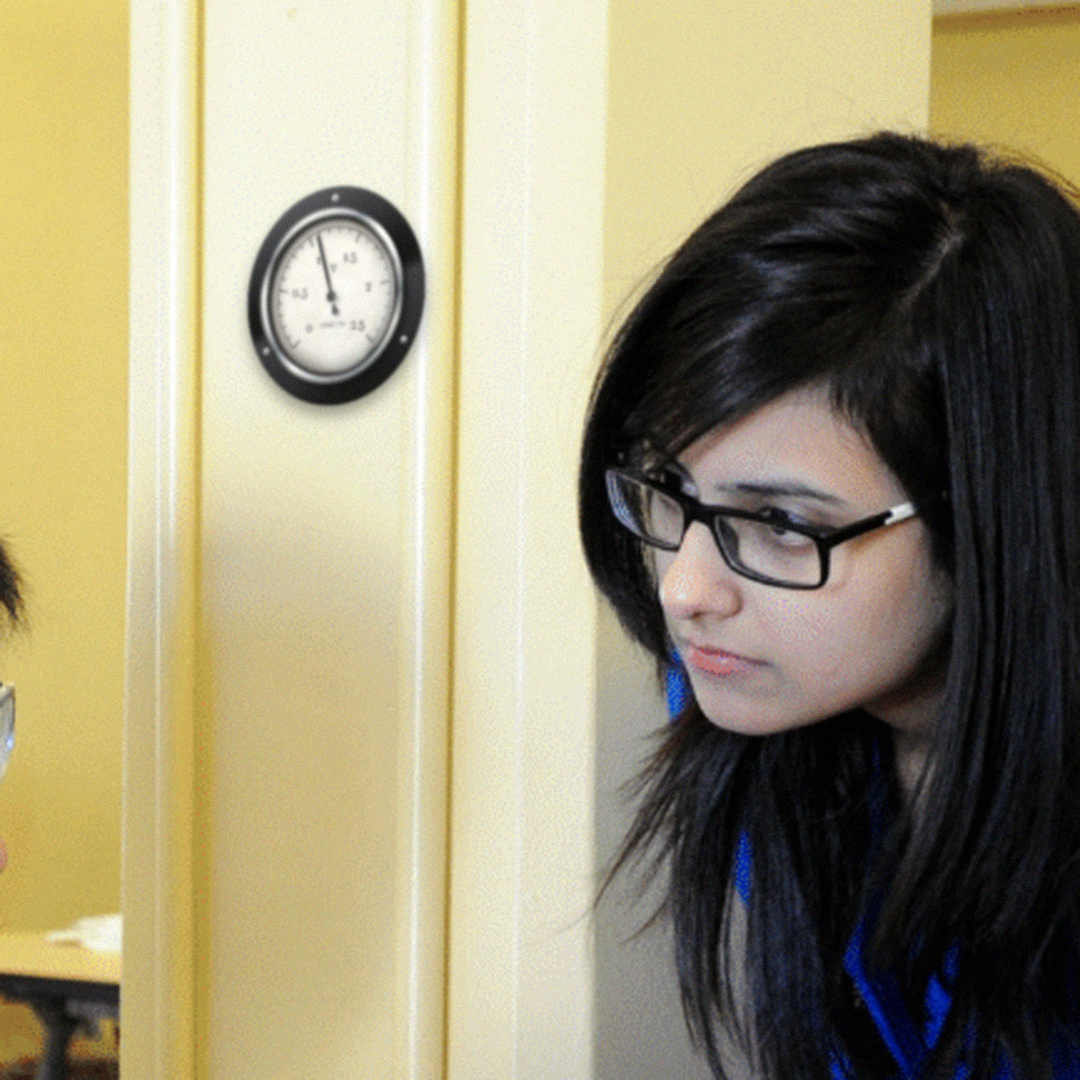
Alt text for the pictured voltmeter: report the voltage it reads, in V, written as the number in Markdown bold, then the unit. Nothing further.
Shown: **1.1** V
